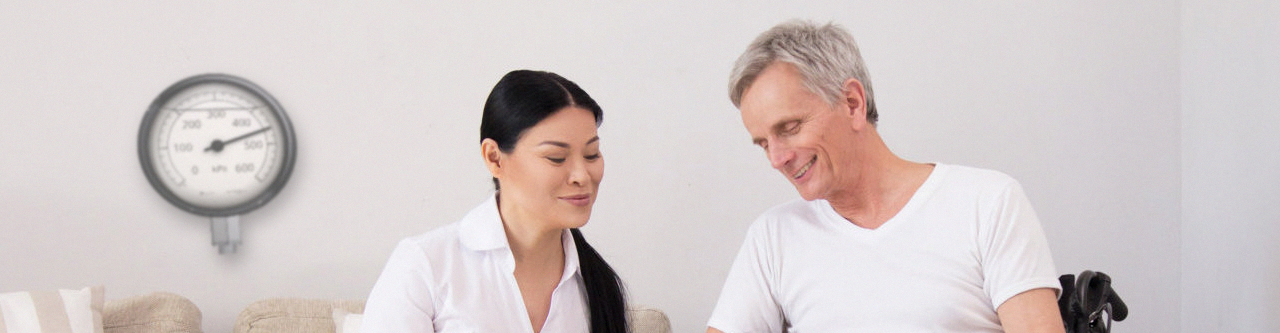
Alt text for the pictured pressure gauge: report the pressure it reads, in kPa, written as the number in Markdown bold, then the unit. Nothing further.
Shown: **460** kPa
